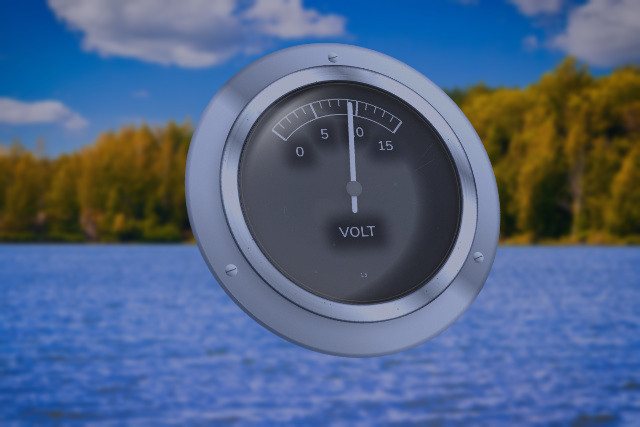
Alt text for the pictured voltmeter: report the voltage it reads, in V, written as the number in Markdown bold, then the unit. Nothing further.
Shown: **9** V
